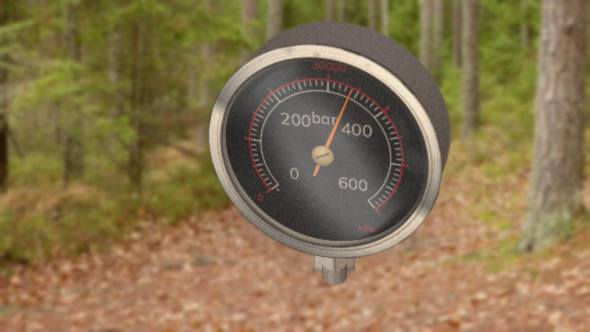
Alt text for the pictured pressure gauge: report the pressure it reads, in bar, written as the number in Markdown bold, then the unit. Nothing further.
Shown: **340** bar
